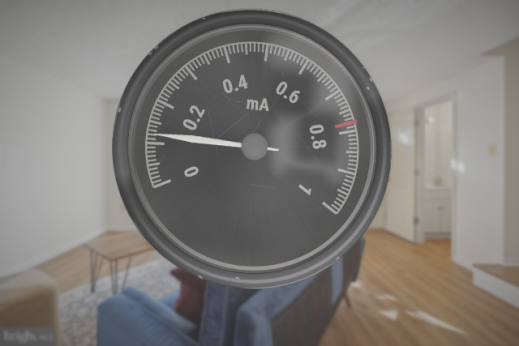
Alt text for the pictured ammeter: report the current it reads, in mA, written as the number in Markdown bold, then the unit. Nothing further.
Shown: **0.12** mA
